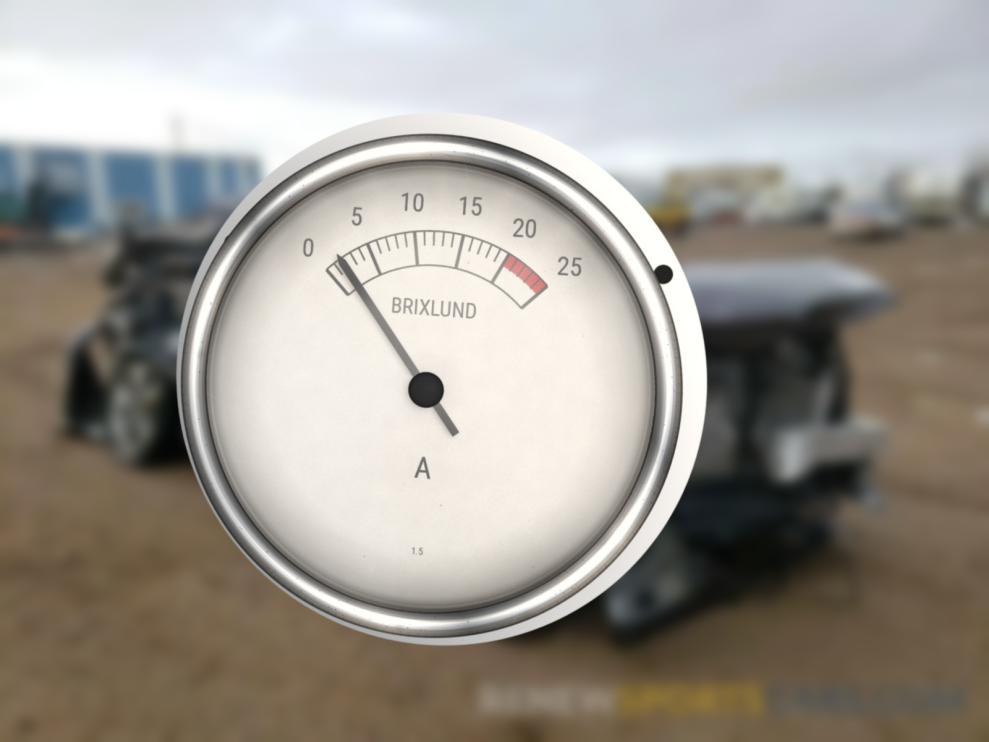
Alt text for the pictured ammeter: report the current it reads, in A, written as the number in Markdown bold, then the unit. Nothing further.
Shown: **2** A
